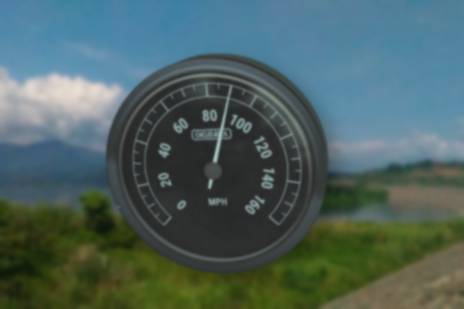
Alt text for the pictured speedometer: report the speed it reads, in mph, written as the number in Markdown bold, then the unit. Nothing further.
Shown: **90** mph
